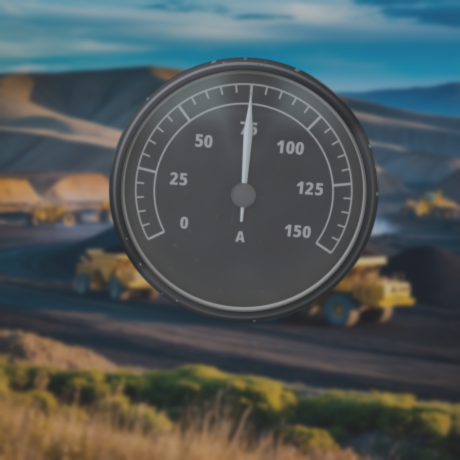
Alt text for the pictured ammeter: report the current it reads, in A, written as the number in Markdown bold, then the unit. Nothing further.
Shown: **75** A
